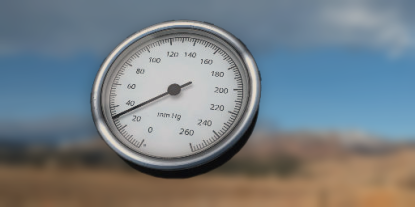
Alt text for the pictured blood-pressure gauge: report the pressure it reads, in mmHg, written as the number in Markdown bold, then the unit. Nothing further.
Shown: **30** mmHg
